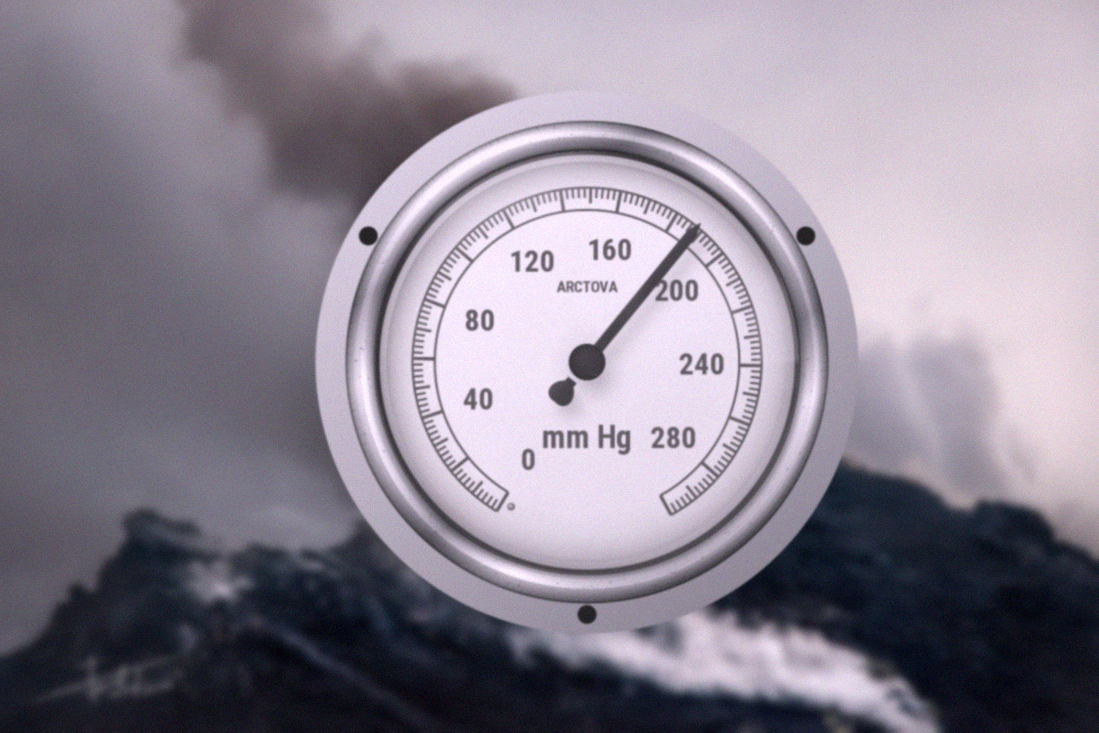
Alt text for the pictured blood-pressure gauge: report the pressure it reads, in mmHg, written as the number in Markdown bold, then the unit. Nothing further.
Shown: **188** mmHg
